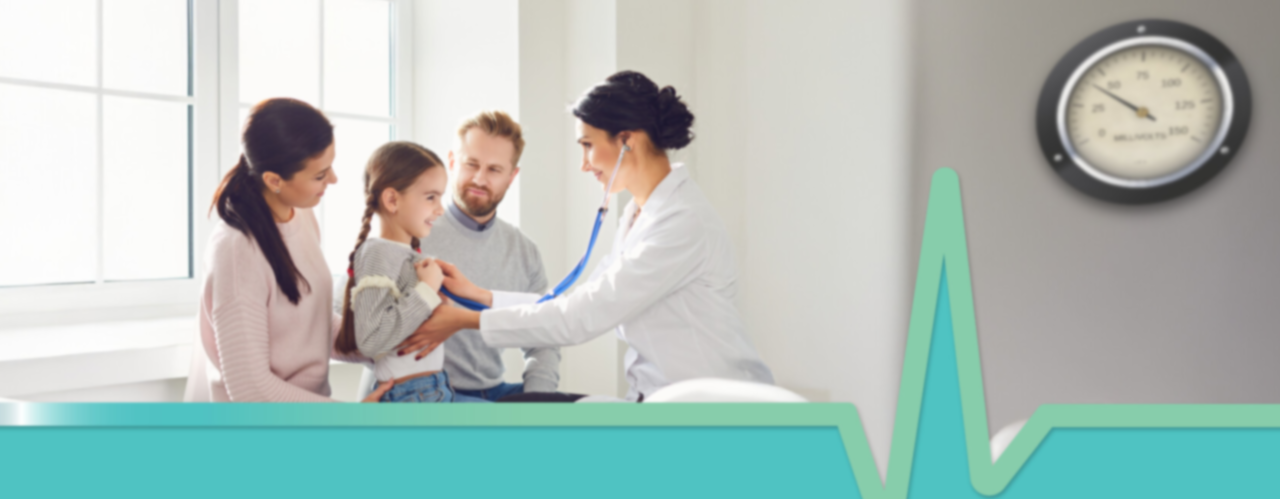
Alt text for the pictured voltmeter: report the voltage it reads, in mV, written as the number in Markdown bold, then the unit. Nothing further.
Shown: **40** mV
